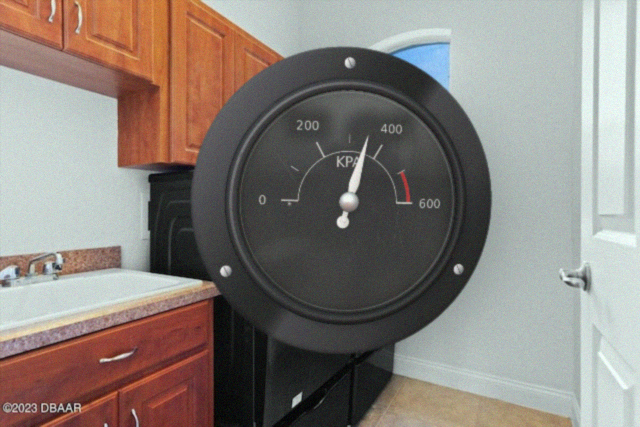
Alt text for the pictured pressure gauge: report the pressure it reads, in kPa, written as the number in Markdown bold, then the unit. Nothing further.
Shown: **350** kPa
